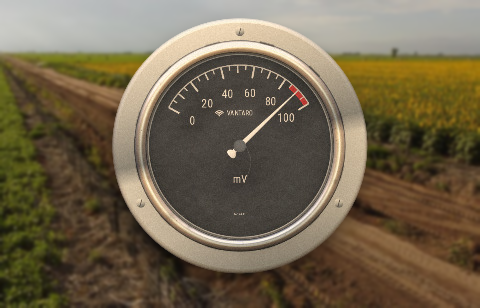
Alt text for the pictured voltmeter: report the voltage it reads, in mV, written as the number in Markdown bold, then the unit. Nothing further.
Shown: **90** mV
